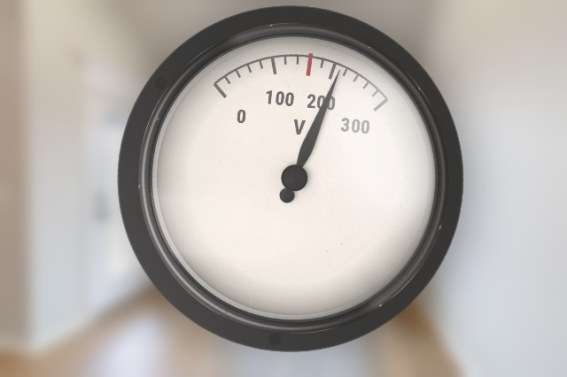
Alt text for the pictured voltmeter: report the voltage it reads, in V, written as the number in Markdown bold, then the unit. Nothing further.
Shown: **210** V
